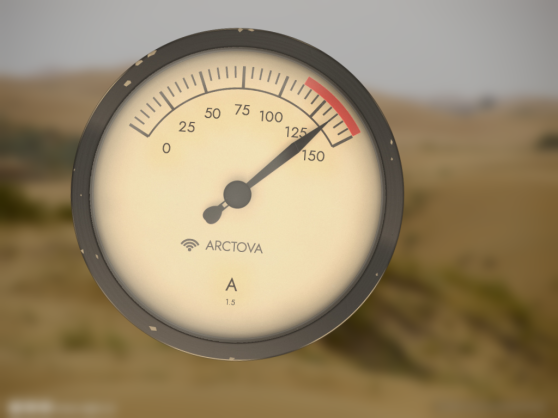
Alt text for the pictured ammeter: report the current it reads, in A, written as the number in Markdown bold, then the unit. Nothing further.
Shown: **135** A
